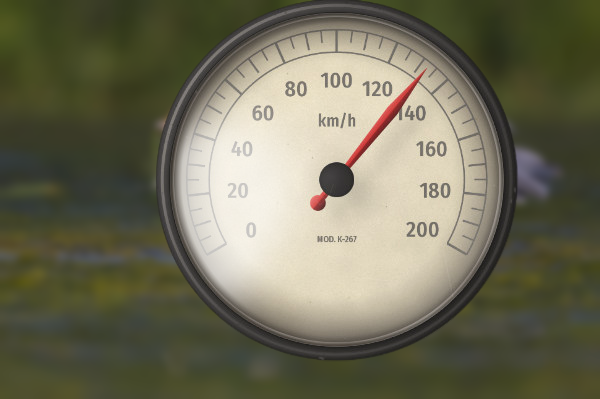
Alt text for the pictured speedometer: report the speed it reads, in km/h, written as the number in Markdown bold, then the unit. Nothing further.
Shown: **132.5** km/h
